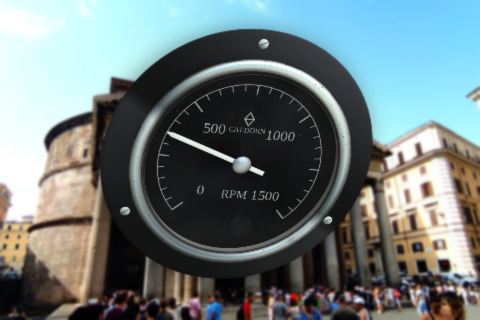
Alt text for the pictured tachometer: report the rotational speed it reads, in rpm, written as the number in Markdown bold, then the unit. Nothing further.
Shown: **350** rpm
